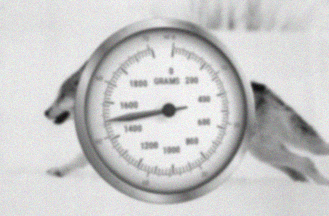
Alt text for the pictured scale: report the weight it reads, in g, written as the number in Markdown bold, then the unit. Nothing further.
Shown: **1500** g
